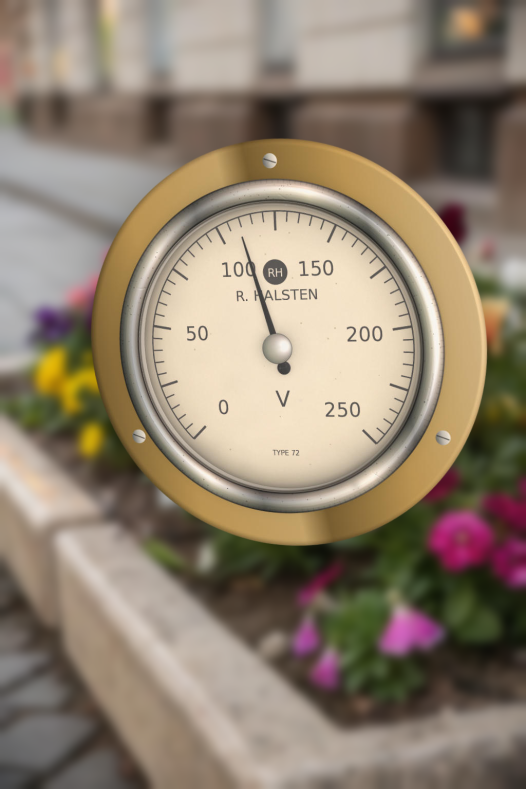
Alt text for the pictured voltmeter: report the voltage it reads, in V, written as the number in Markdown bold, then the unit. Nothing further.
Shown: **110** V
